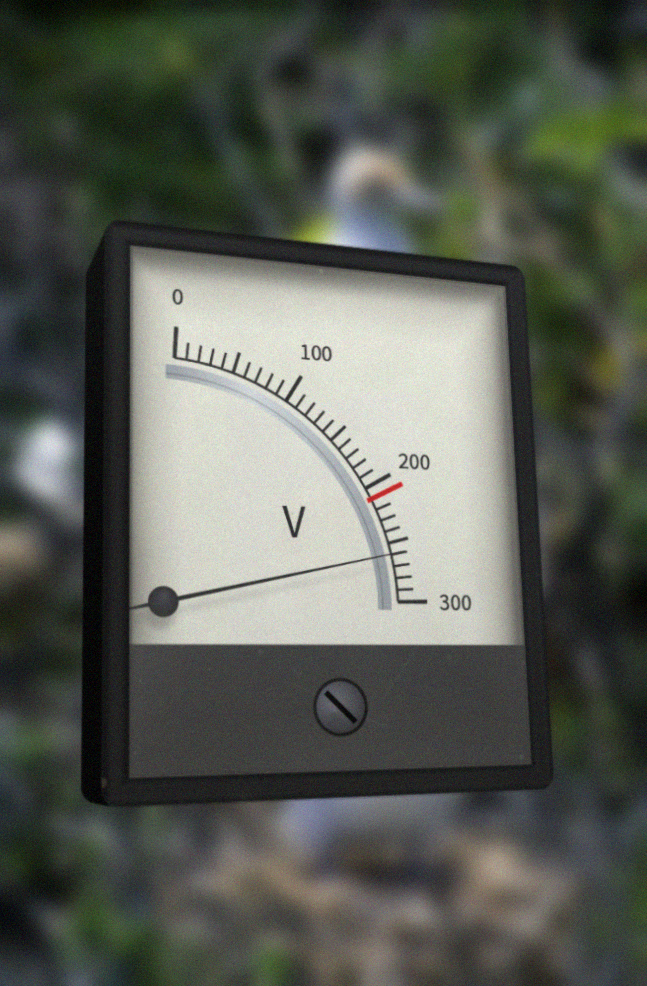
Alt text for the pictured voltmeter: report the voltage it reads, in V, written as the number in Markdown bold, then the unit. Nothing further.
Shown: **260** V
